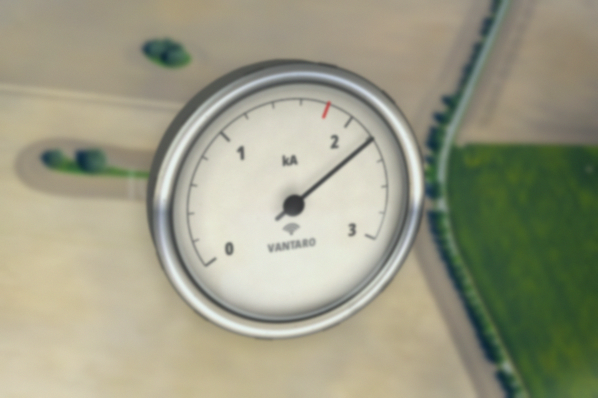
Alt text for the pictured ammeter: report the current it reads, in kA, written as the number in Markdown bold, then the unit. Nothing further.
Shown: **2.2** kA
